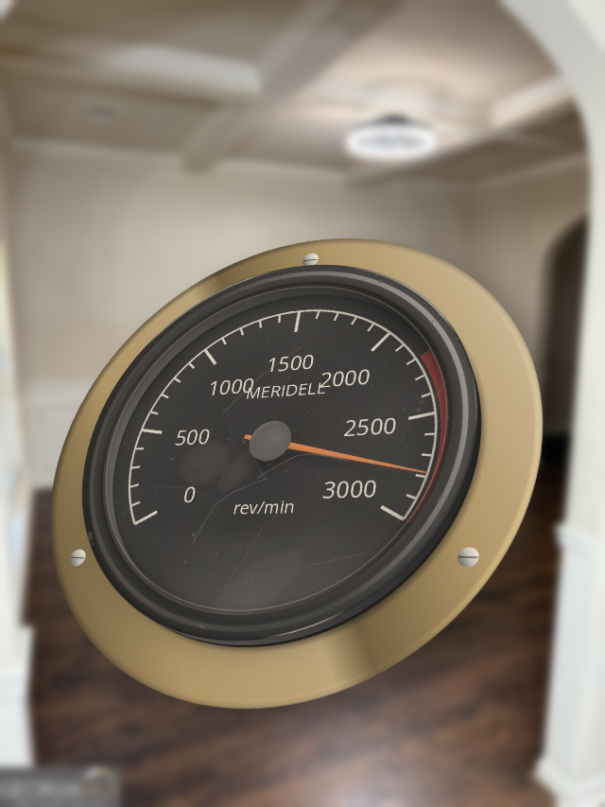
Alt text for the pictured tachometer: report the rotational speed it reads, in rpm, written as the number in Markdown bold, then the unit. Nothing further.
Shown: **2800** rpm
